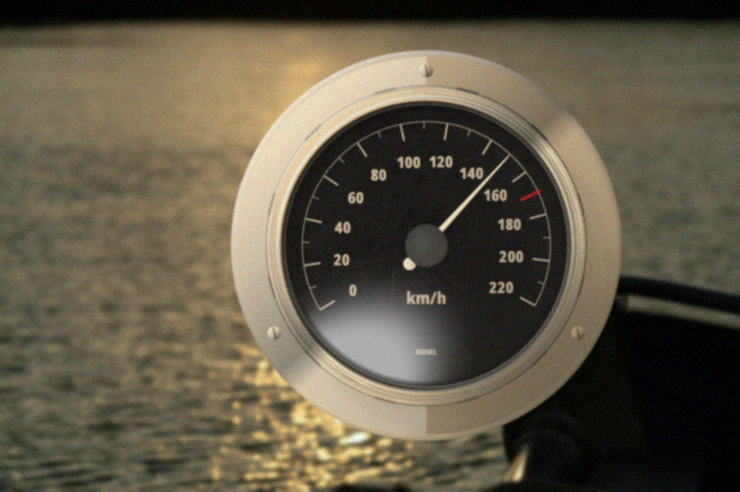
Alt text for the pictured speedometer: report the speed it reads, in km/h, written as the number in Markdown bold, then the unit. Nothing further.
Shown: **150** km/h
